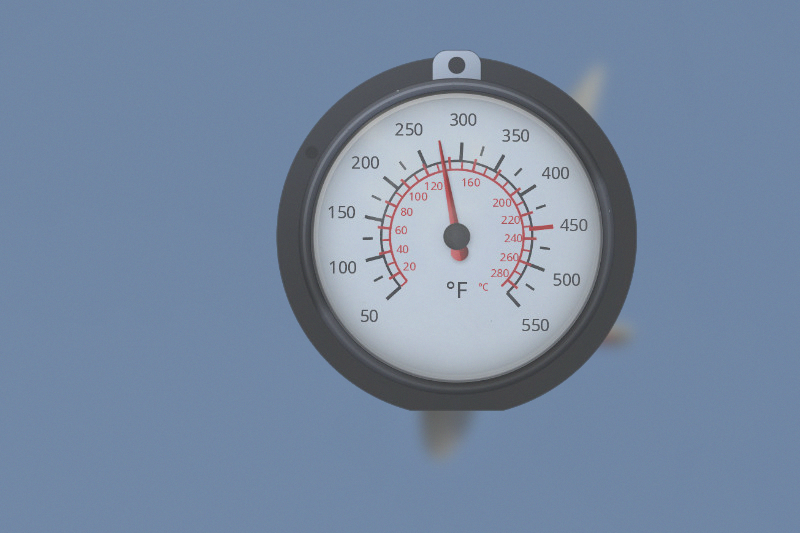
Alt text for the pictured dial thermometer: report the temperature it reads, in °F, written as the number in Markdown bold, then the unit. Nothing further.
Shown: **275** °F
